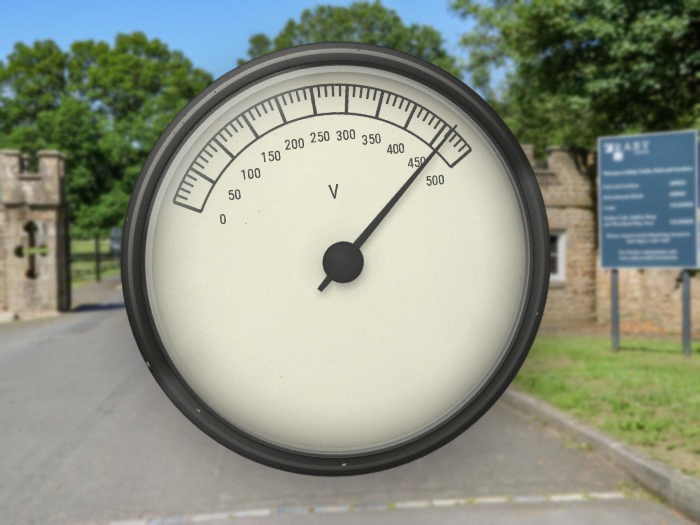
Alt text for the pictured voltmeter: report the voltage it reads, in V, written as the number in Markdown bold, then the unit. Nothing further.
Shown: **460** V
